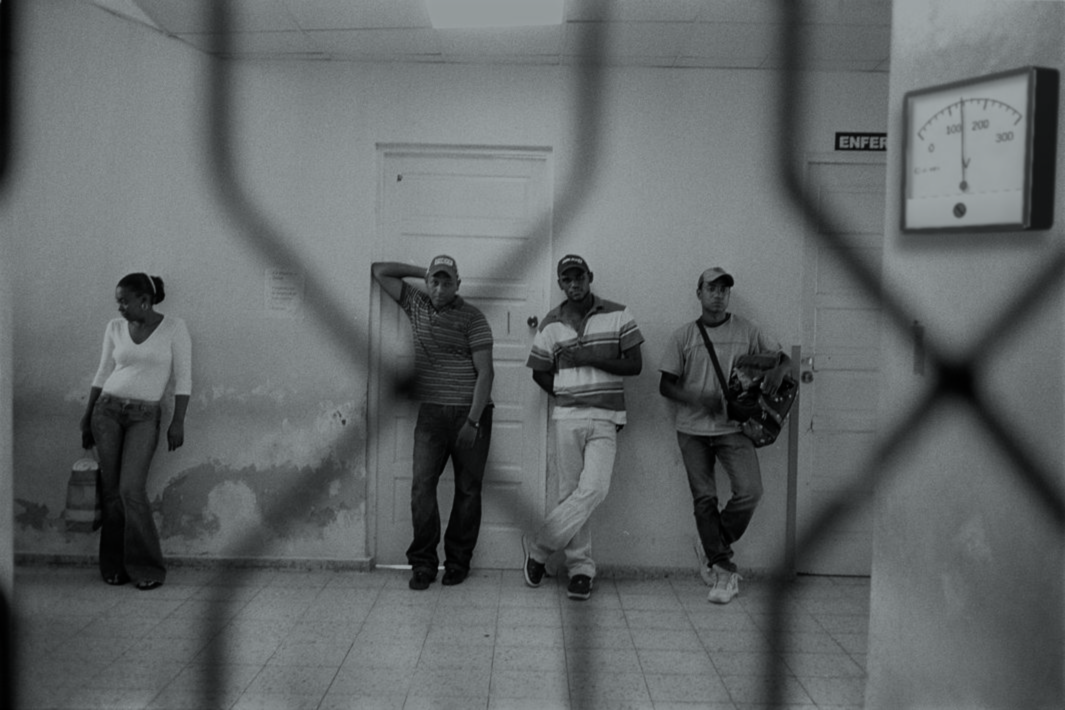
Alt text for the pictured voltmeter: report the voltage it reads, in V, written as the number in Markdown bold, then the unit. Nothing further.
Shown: **140** V
